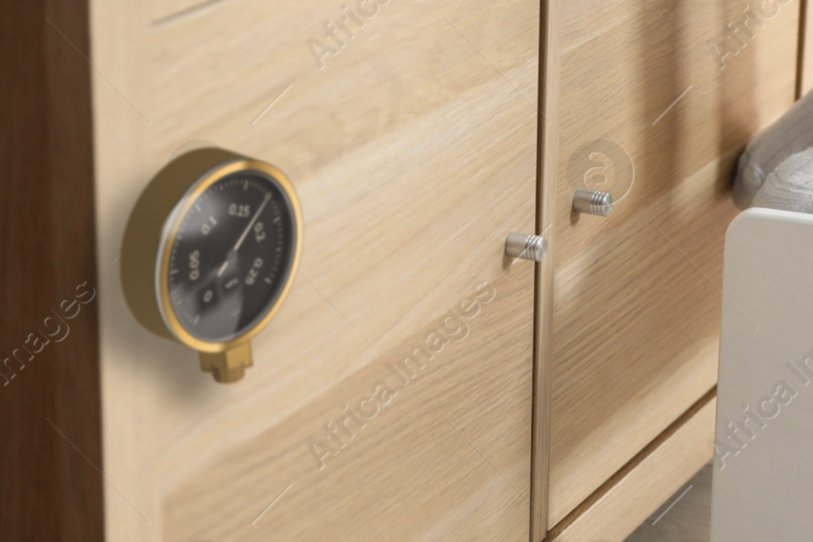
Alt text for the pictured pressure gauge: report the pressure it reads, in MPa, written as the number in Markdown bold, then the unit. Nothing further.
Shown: **0.175** MPa
